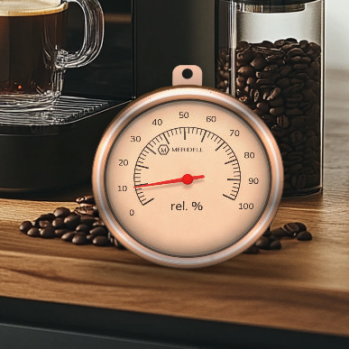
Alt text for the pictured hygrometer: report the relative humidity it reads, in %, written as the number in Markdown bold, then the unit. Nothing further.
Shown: **10** %
